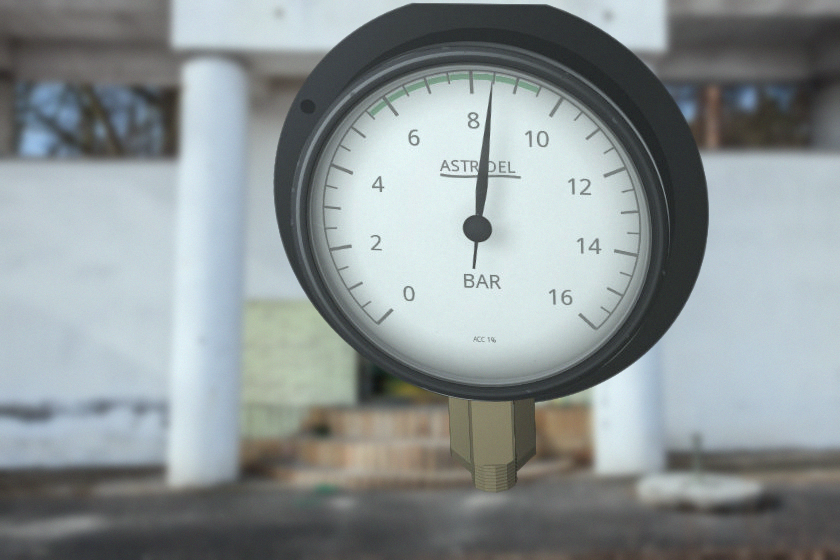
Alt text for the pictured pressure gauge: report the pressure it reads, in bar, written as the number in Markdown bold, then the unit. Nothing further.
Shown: **8.5** bar
